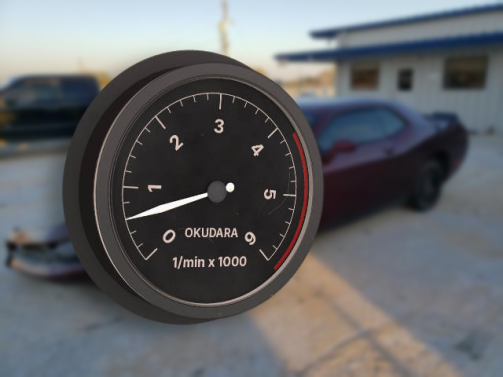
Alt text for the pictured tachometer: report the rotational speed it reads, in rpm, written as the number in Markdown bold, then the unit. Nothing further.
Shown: **600** rpm
